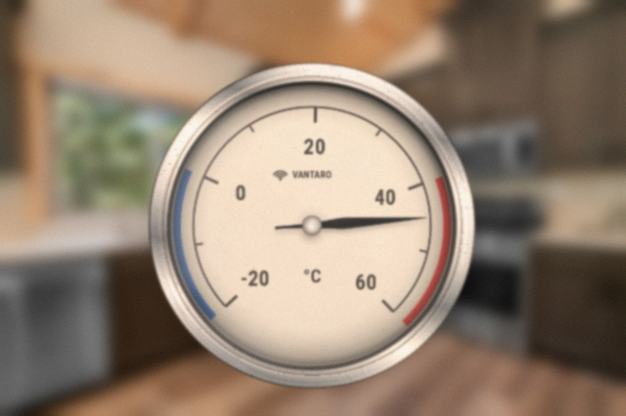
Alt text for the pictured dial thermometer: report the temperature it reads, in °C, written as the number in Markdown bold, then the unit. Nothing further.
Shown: **45** °C
